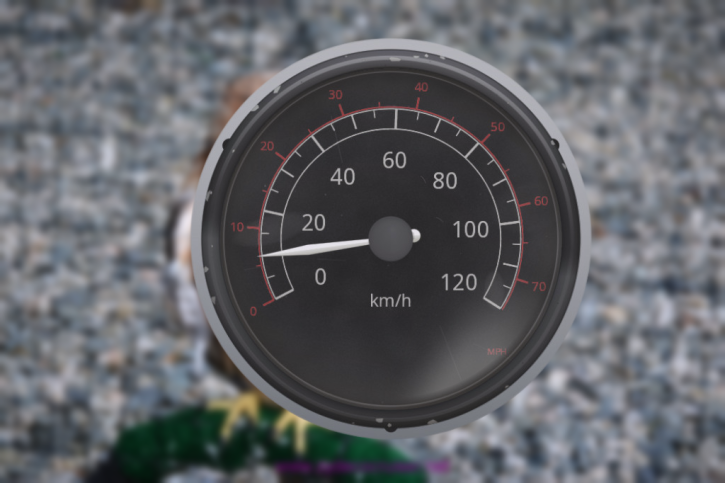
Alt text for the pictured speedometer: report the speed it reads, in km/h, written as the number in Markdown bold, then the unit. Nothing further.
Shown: **10** km/h
